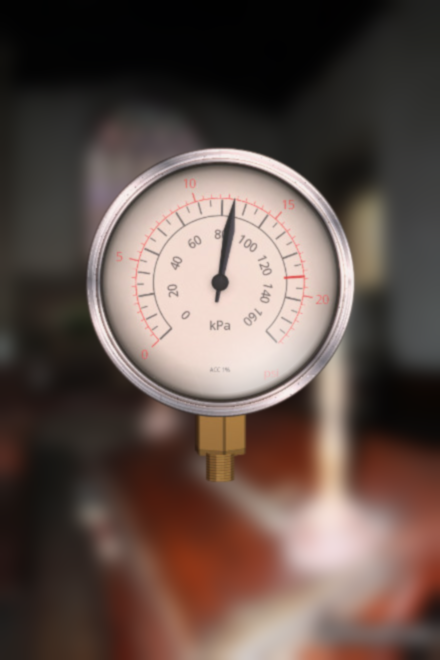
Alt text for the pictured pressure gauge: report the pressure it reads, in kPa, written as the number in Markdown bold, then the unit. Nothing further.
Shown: **85** kPa
